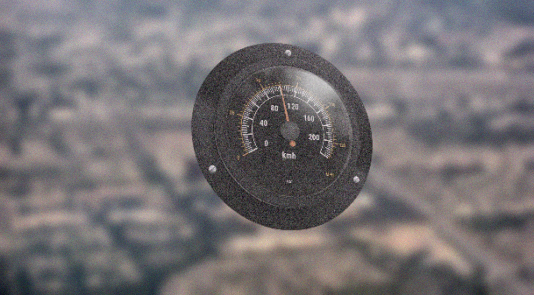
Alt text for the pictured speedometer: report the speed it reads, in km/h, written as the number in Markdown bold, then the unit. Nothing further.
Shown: **100** km/h
